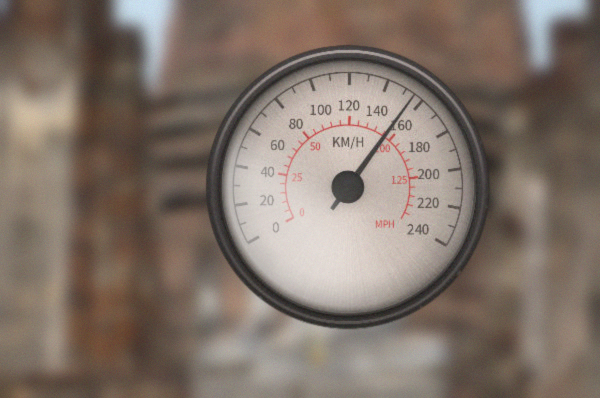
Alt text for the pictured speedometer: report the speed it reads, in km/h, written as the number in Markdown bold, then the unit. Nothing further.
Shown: **155** km/h
